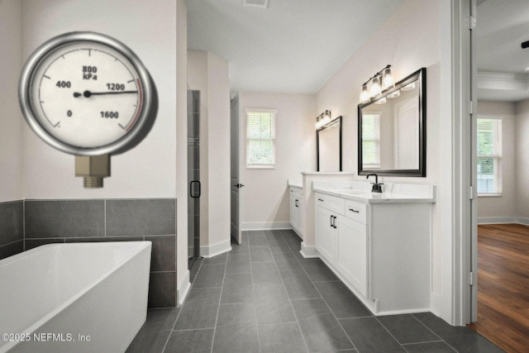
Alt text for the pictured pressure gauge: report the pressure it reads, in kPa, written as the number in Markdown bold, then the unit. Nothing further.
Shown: **1300** kPa
